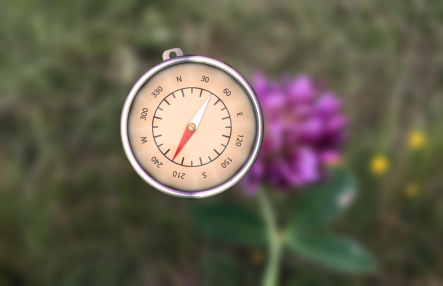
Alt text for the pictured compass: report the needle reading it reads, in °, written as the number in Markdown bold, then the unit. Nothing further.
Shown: **225** °
